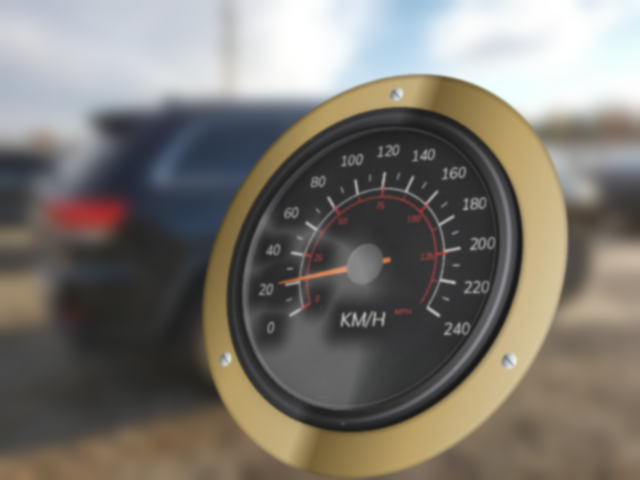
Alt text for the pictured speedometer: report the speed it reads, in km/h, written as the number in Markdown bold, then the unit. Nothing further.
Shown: **20** km/h
